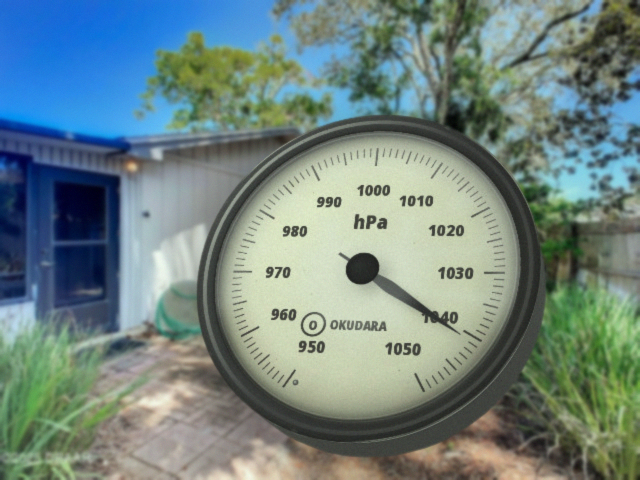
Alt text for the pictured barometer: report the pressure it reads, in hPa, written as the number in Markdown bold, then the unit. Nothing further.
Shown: **1041** hPa
